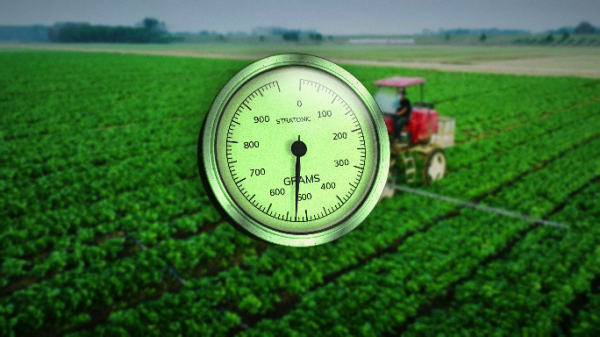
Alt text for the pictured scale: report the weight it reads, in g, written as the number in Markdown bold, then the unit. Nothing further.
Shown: **530** g
